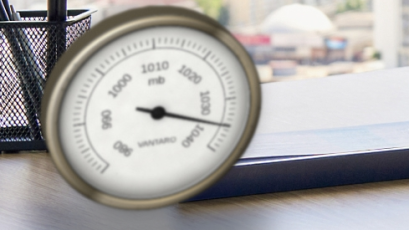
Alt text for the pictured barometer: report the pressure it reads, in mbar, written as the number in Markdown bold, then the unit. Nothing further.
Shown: **1035** mbar
